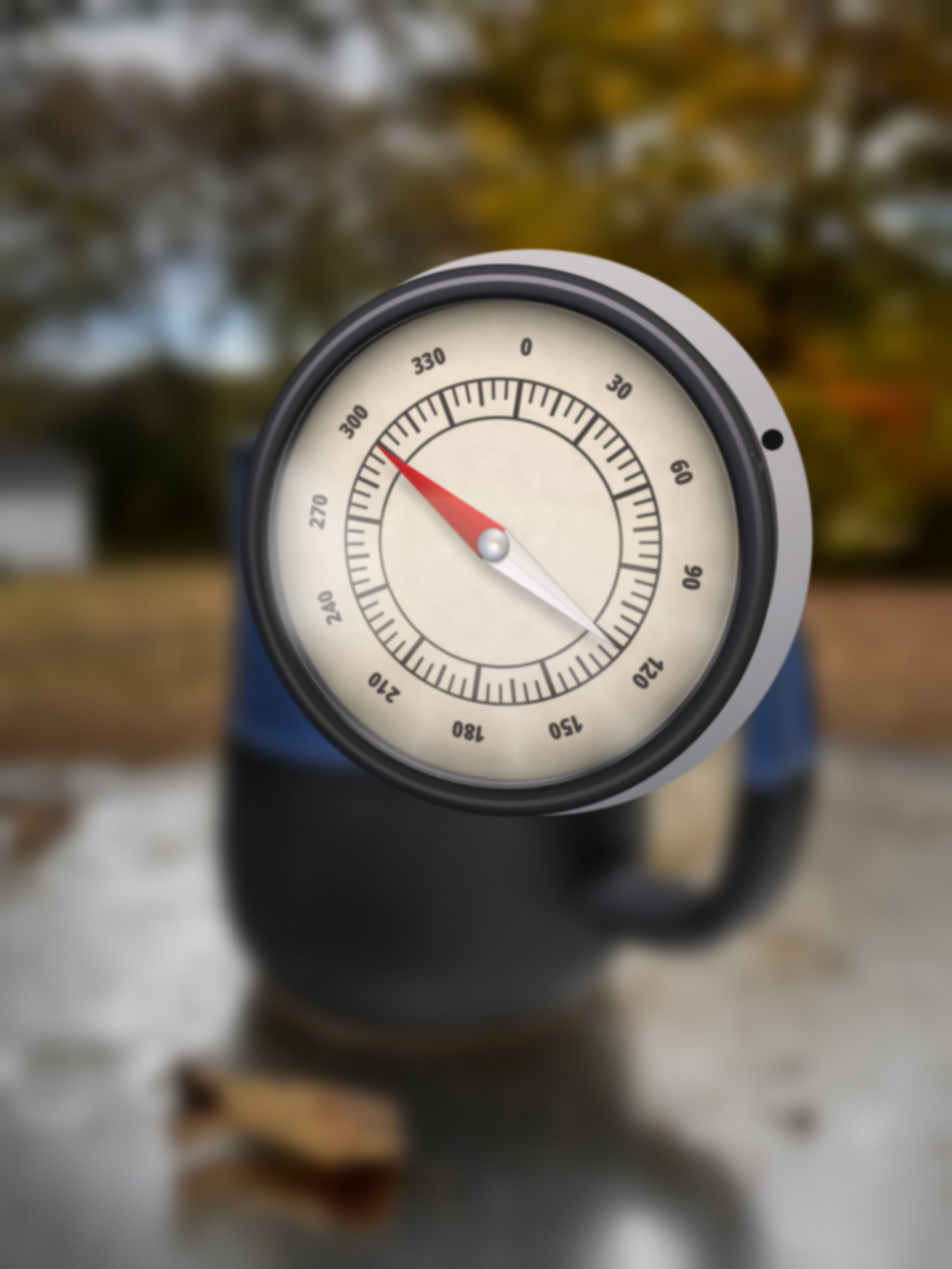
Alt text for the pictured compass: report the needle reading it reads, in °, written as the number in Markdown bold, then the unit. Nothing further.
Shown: **300** °
